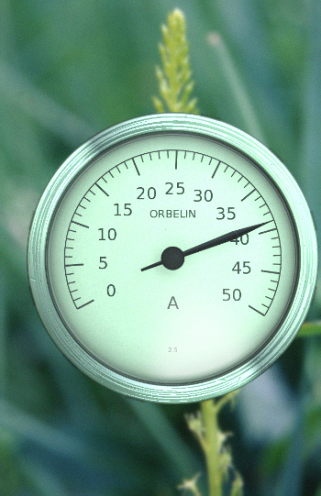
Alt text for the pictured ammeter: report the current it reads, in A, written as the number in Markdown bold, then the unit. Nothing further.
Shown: **39** A
